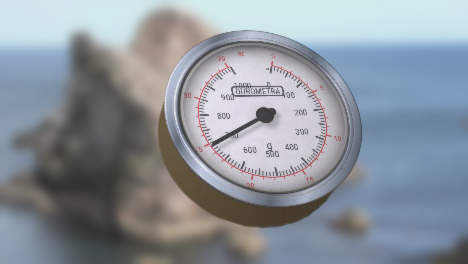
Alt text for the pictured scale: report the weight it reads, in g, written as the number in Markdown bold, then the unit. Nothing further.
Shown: **700** g
